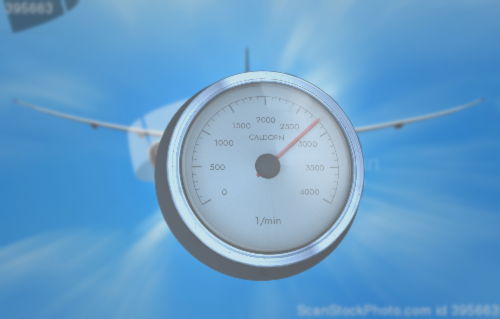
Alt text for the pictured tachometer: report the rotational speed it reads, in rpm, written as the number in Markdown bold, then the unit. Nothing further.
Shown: **2800** rpm
